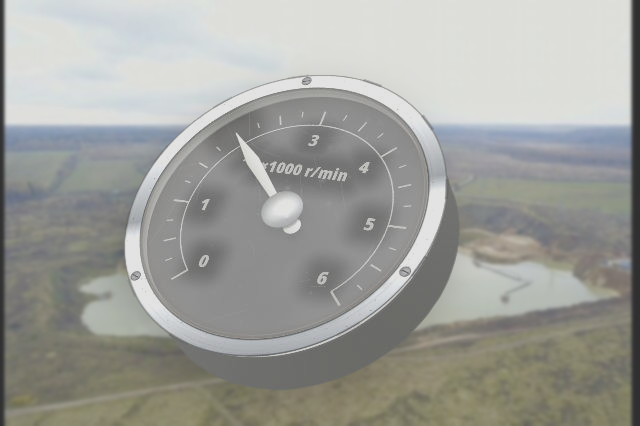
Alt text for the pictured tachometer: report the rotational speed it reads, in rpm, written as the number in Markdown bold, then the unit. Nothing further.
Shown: **2000** rpm
